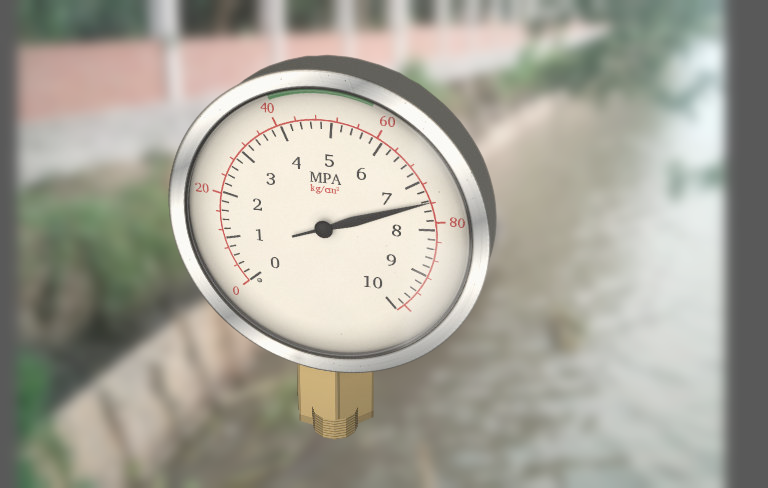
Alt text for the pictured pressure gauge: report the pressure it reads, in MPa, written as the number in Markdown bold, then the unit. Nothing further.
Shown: **7.4** MPa
